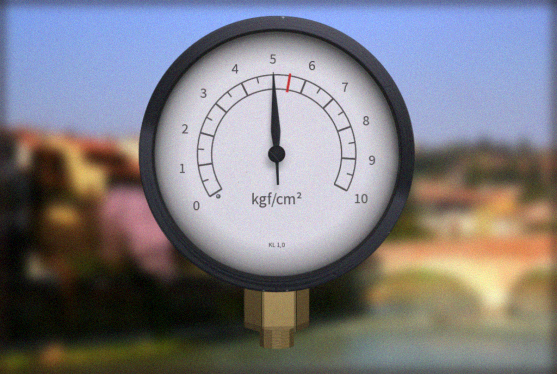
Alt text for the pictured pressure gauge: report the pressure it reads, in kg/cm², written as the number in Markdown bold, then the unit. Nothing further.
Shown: **5** kg/cm²
